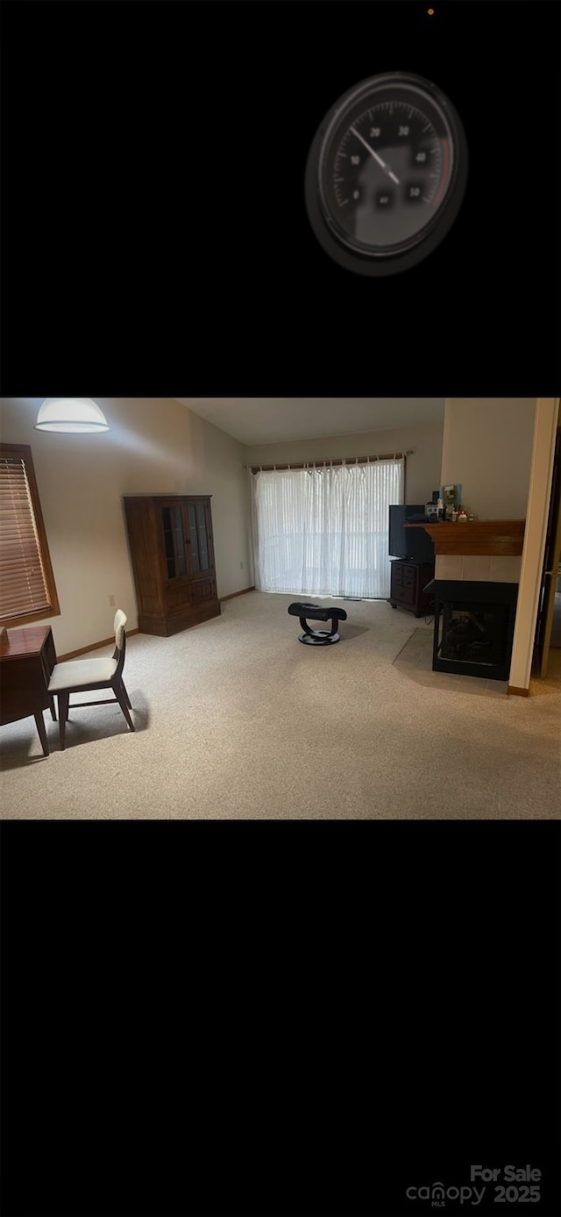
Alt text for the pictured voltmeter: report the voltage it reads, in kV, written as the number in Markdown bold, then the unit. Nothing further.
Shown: **15** kV
